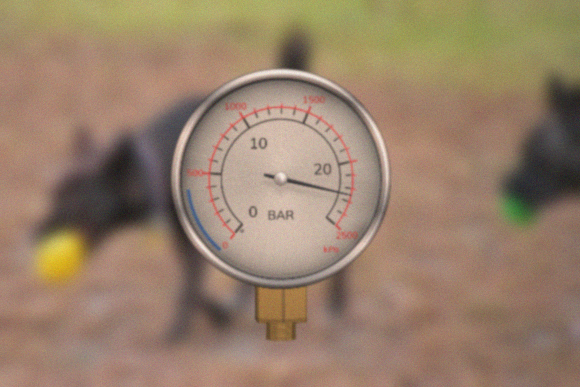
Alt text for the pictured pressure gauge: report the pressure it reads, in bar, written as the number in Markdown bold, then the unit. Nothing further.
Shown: **22.5** bar
